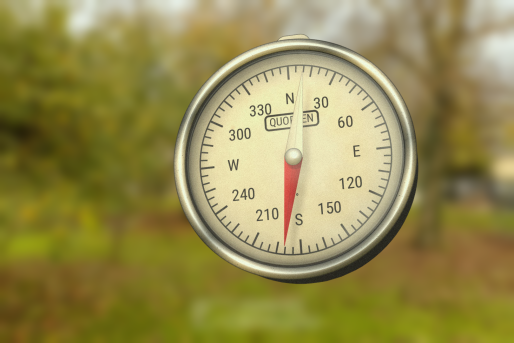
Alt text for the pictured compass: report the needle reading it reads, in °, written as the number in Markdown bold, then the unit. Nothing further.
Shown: **190** °
